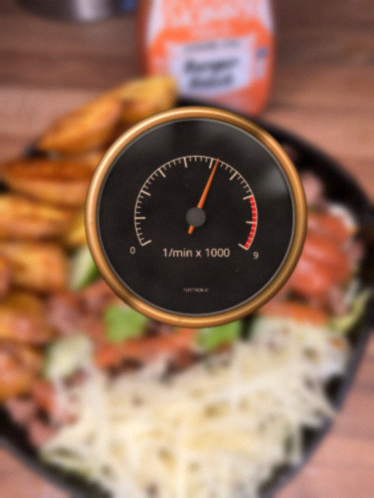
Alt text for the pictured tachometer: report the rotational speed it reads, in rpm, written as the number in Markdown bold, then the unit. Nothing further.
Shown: **5200** rpm
